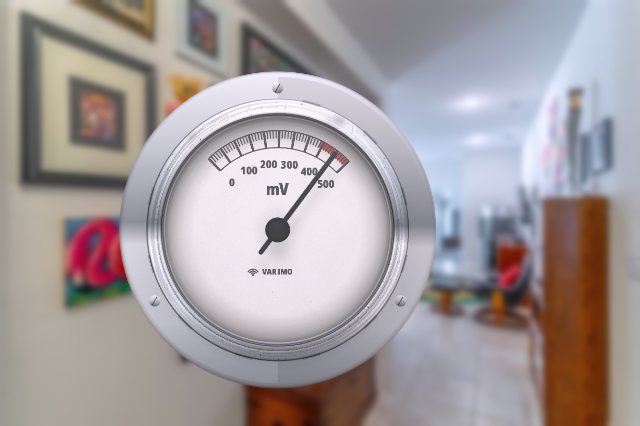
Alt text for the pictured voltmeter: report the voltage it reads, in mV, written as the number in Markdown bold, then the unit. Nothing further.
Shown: **450** mV
